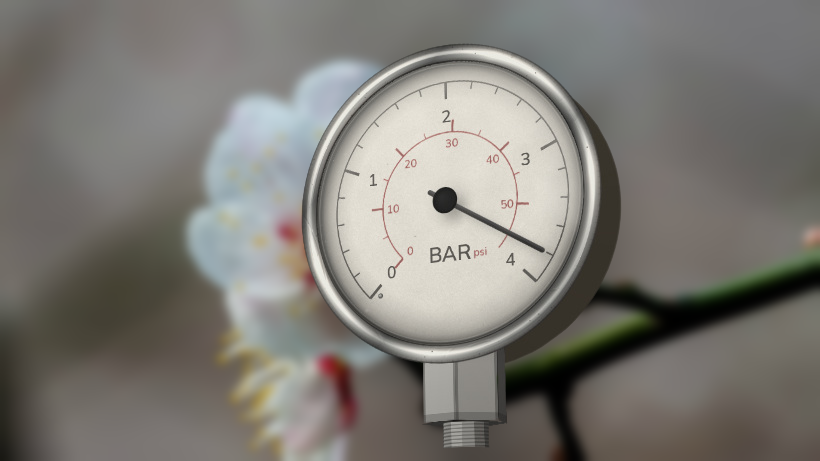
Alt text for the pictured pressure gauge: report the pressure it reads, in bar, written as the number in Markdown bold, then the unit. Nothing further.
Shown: **3.8** bar
